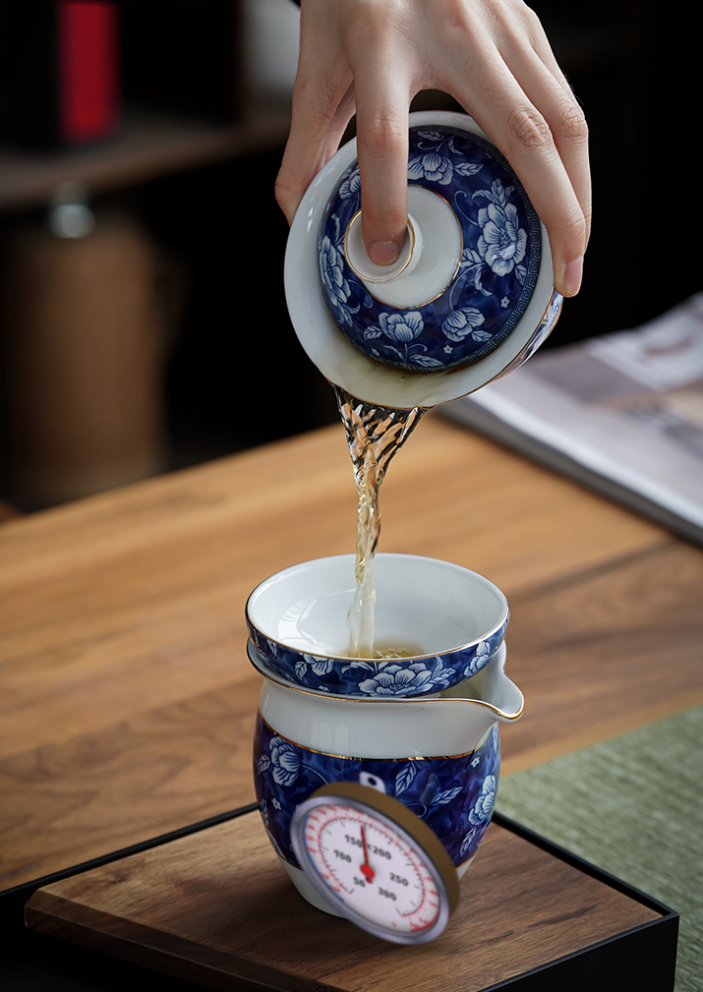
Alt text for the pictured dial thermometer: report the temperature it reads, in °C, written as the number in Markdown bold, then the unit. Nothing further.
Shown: **175** °C
